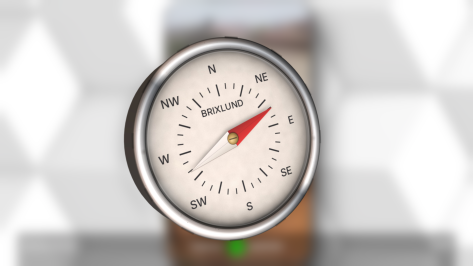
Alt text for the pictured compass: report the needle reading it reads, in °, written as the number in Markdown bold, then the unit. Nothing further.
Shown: **70** °
